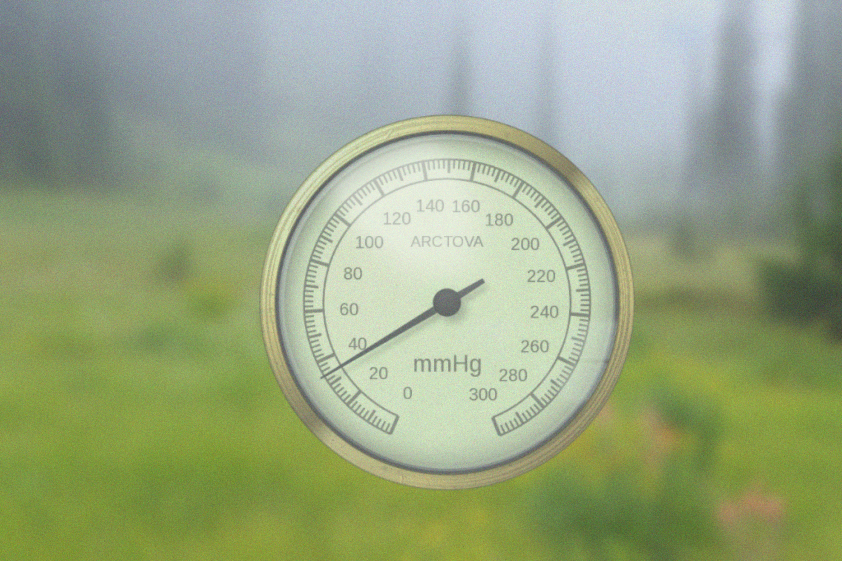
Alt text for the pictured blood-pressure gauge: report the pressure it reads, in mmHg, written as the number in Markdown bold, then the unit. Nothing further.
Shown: **34** mmHg
